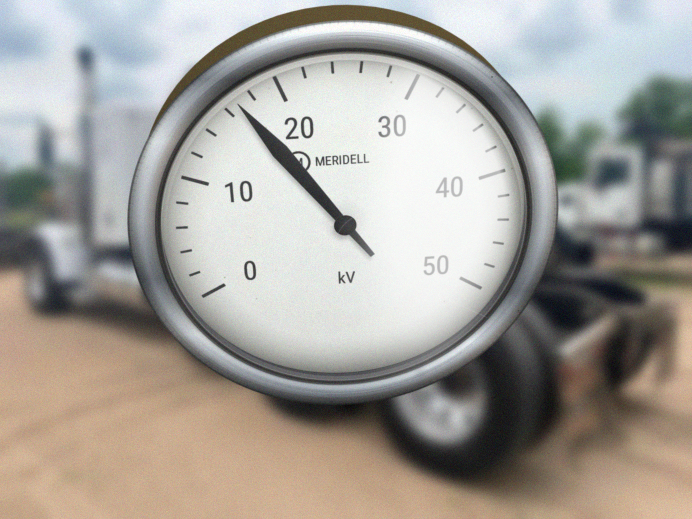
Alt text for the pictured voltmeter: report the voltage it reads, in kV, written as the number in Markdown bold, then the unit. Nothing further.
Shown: **17** kV
